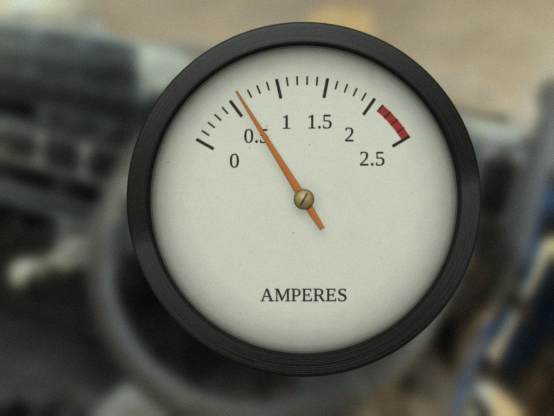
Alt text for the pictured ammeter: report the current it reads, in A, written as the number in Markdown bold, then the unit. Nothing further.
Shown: **0.6** A
